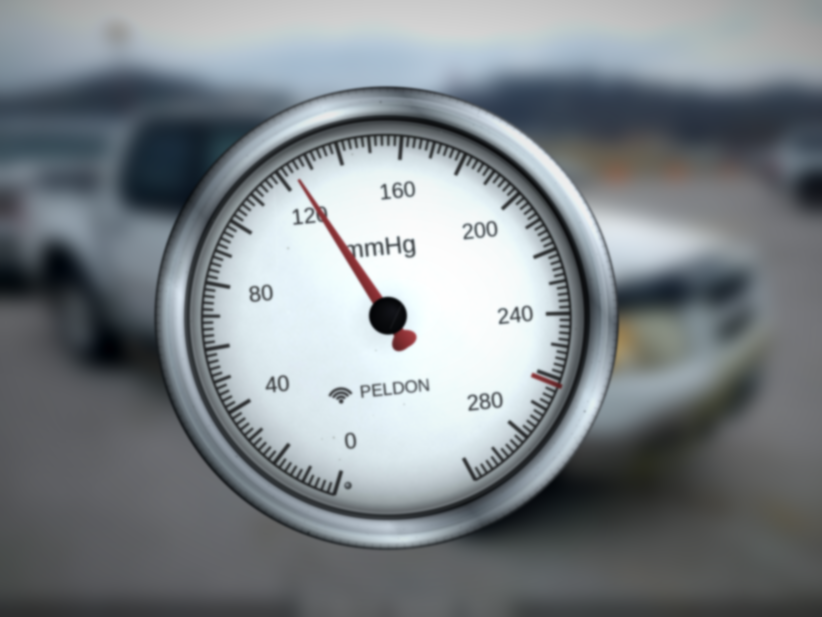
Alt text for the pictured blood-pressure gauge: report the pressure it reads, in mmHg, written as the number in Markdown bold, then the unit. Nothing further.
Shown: **124** mmHg
